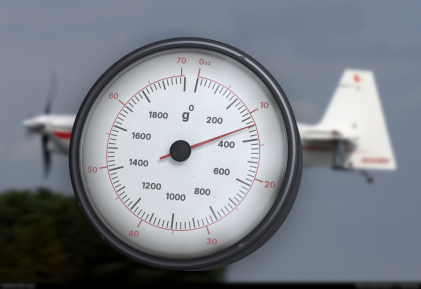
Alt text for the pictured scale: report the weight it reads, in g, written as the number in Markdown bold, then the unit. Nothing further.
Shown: **340** g
